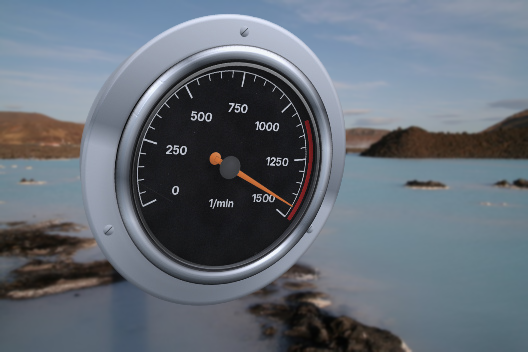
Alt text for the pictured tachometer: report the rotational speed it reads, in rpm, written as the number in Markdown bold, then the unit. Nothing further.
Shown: **1450** rpm
